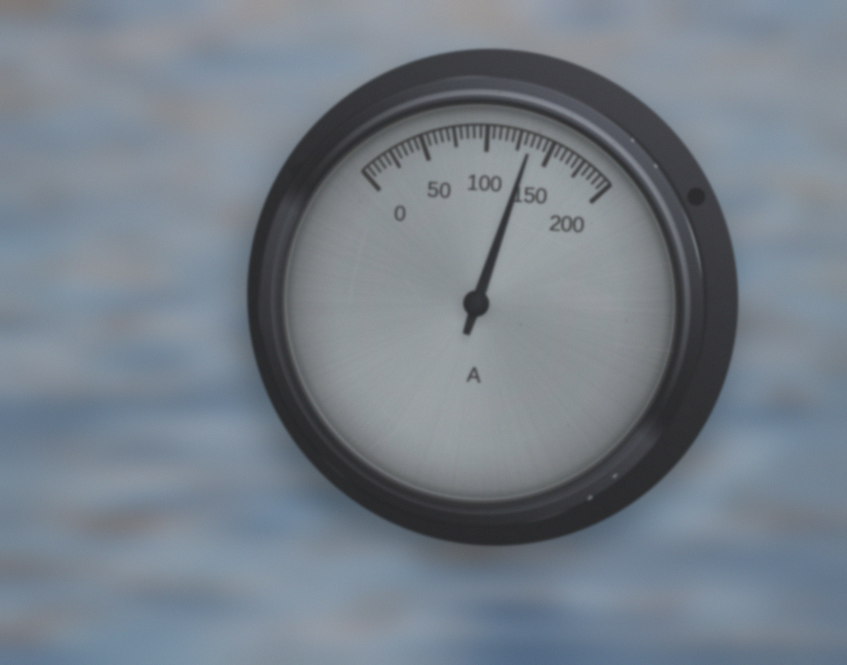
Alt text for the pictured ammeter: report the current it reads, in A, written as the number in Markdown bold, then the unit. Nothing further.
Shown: **135** A
